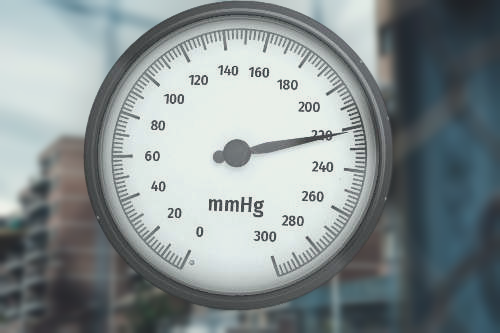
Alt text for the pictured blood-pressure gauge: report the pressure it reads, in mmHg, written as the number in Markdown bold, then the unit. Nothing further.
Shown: **222** mmHg
